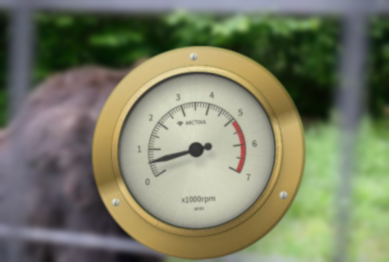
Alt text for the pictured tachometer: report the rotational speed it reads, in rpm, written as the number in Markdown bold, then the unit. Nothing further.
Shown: **500** rpm
